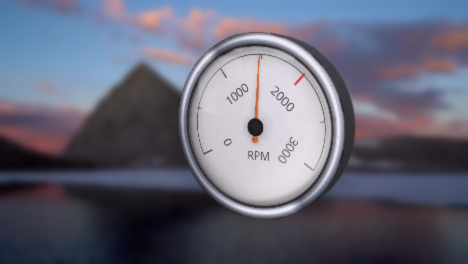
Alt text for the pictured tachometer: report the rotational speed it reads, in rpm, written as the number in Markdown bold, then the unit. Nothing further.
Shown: **1500** rpm
